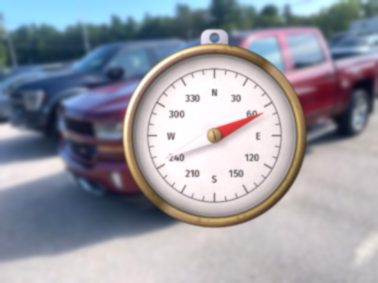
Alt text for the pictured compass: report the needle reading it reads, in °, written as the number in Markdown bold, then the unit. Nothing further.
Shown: **65** °
